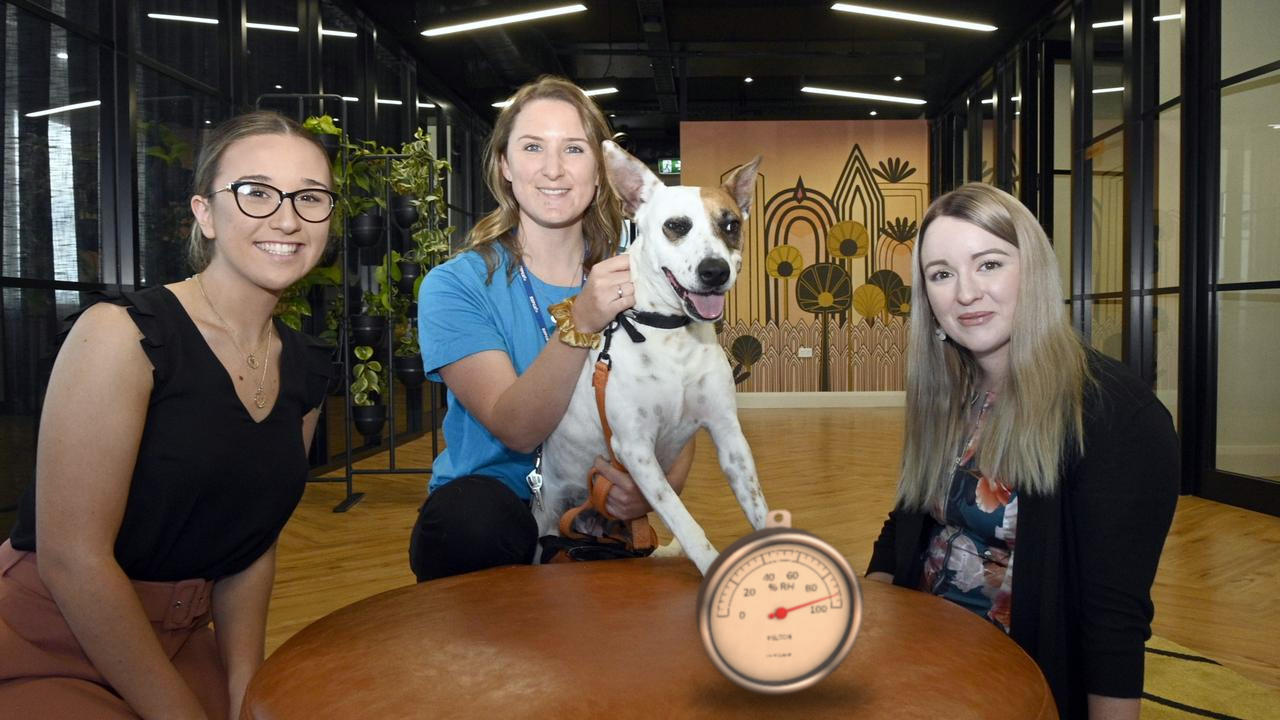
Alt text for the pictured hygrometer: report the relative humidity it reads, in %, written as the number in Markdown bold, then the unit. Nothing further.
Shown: **92** %
